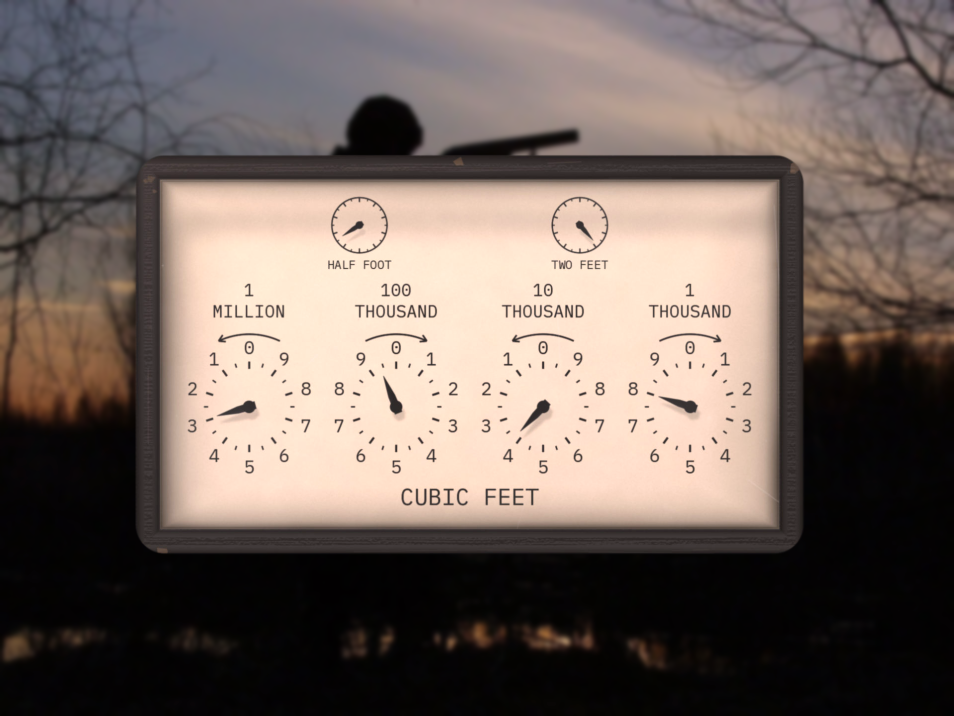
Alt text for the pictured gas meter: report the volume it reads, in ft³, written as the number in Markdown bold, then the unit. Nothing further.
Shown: **293800** ft³
